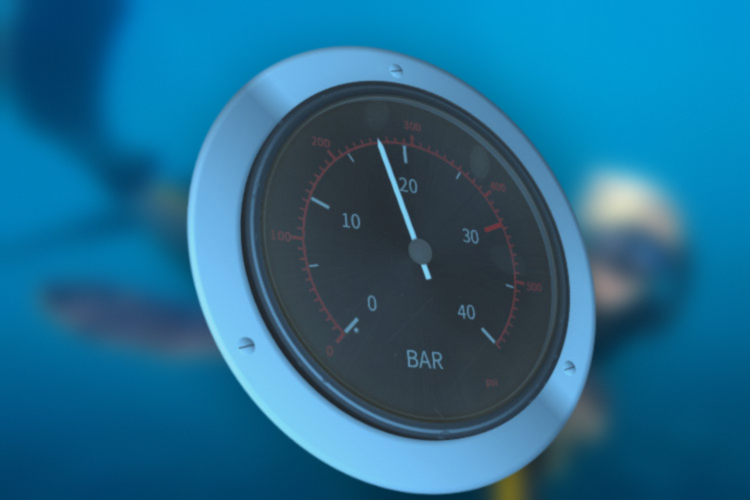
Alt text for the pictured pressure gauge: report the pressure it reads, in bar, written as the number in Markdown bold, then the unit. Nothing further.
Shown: **17.5** bar
